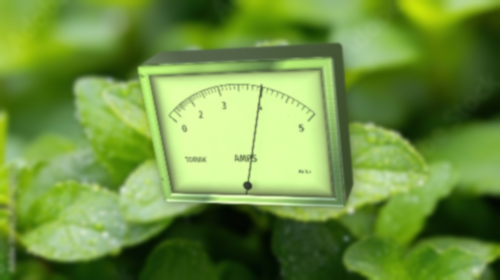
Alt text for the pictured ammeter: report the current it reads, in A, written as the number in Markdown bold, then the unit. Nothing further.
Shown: **4** A
